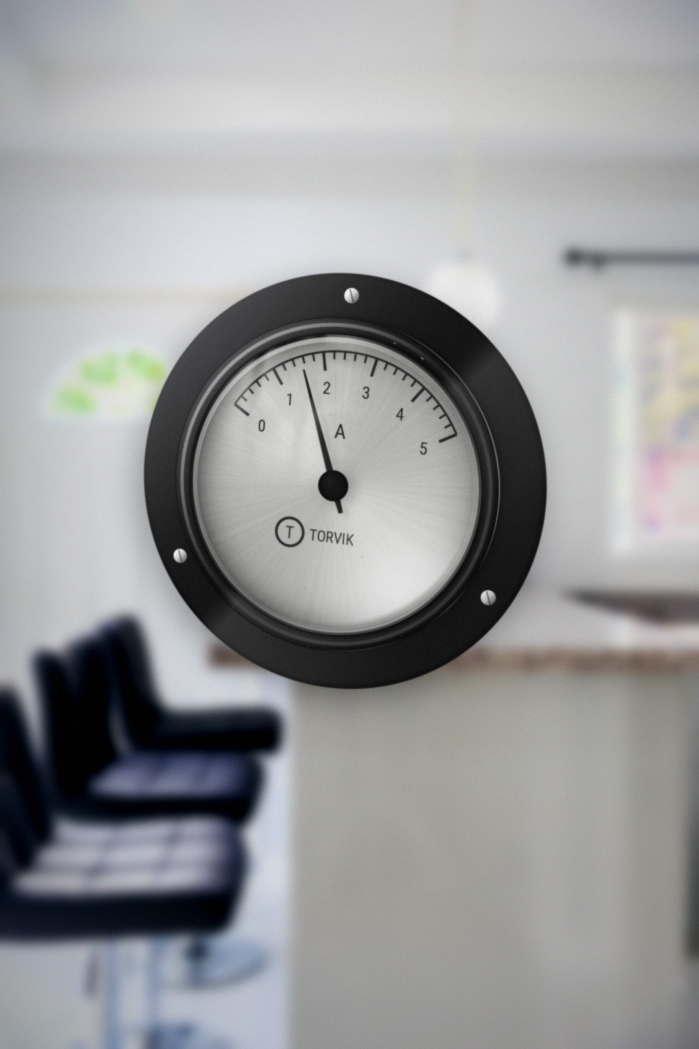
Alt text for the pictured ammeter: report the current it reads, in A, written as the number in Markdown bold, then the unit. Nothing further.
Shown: **1.6** A
